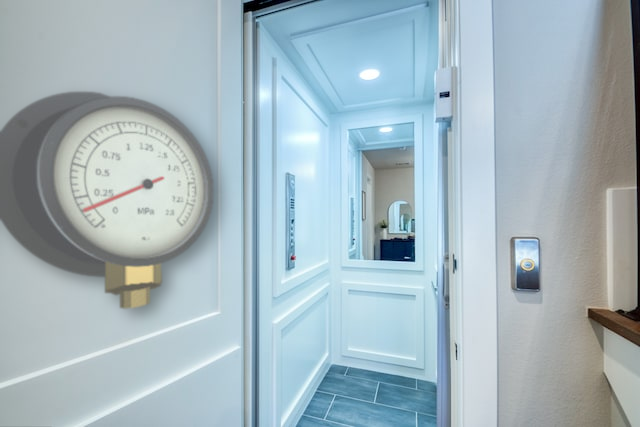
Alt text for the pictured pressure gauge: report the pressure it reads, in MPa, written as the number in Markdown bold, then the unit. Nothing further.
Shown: **0.15** MPa
